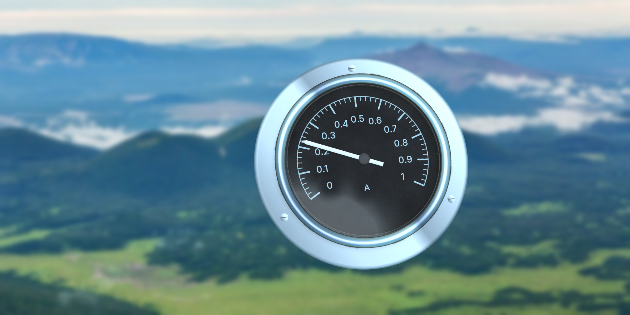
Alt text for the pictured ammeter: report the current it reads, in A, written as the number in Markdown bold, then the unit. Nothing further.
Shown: **0.22** A
